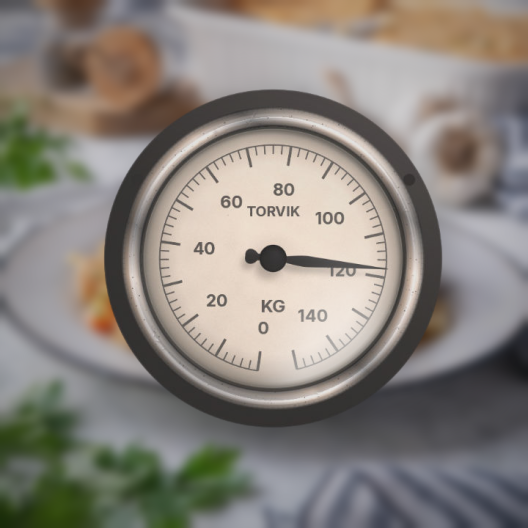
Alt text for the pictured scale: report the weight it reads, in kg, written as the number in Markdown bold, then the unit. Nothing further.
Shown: **118** kg
